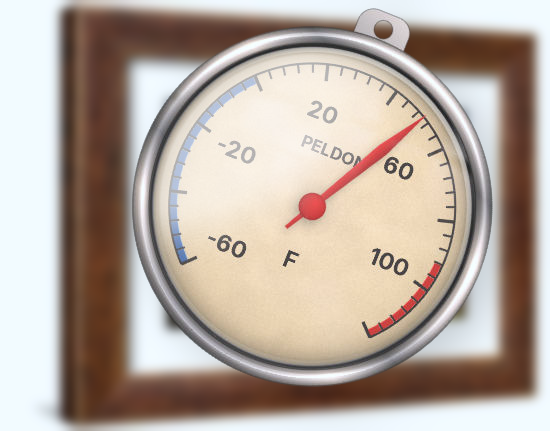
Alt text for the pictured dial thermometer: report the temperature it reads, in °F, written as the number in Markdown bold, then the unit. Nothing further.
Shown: **50** °F
